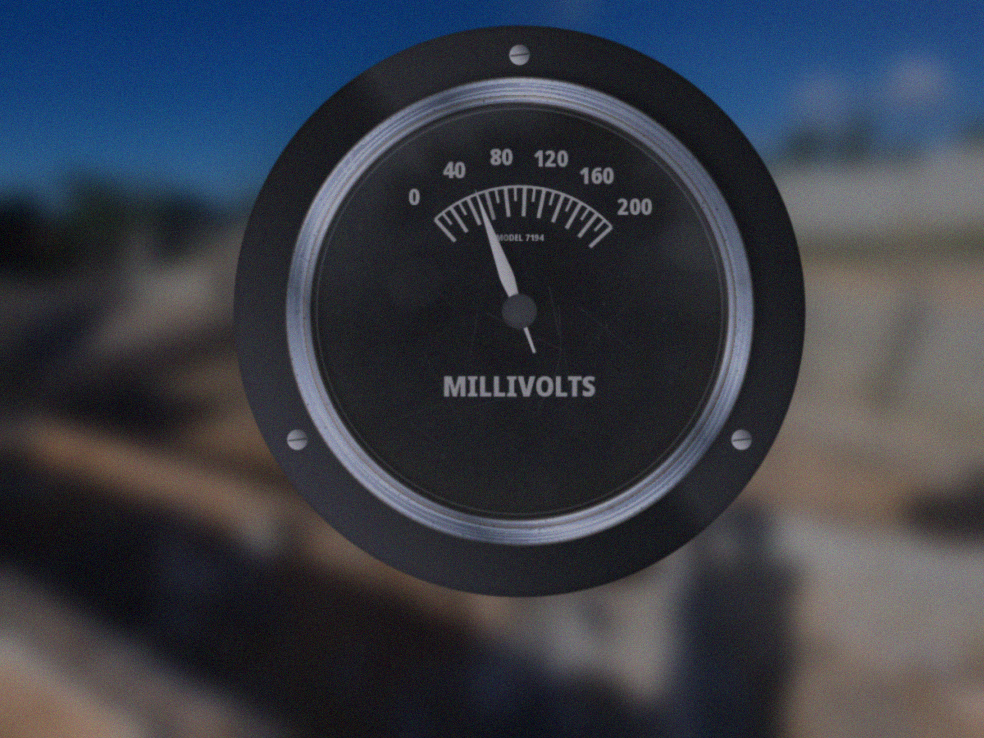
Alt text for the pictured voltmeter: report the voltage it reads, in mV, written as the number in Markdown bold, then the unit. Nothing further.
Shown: **50** mV
